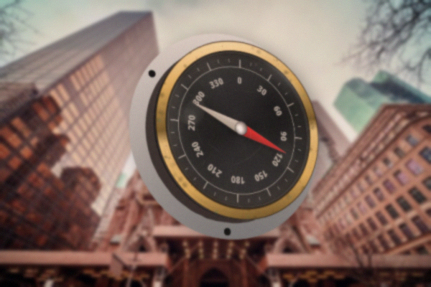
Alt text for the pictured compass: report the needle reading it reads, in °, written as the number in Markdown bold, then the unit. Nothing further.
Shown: **110** °
